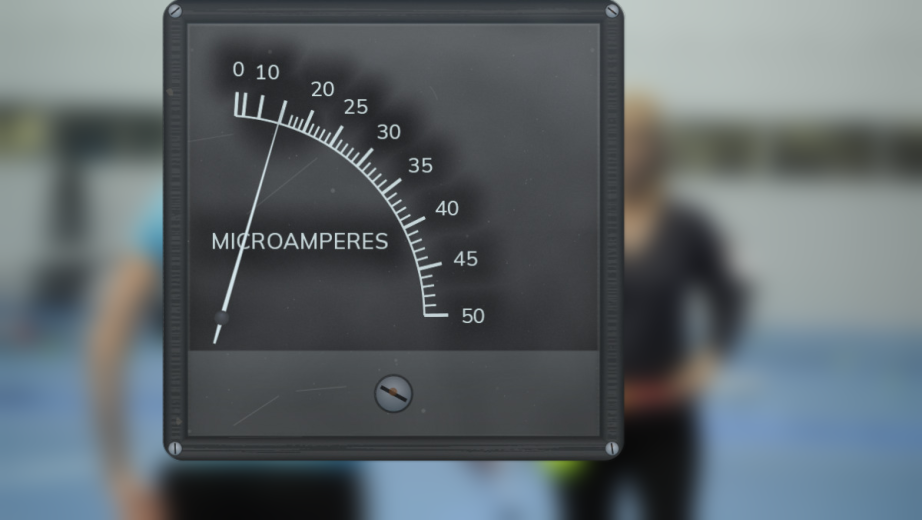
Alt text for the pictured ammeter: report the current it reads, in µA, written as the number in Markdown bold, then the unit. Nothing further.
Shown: **15** µA
